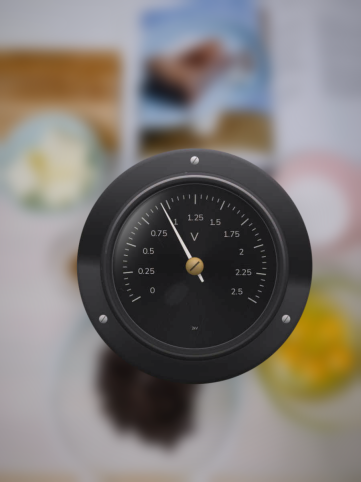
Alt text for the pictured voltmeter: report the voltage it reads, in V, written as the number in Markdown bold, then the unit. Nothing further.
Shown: **0.95** V
